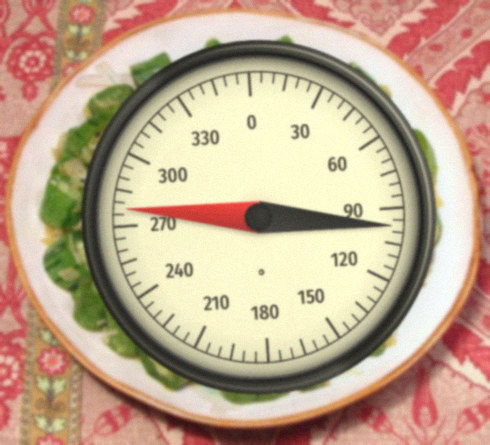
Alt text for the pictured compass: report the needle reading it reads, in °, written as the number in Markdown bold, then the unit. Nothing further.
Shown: **277.5** °
